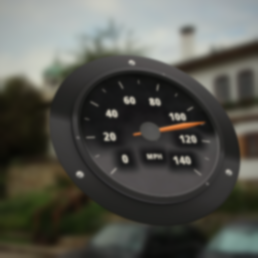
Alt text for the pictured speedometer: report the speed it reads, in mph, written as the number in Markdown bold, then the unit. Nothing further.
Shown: **110** mph
